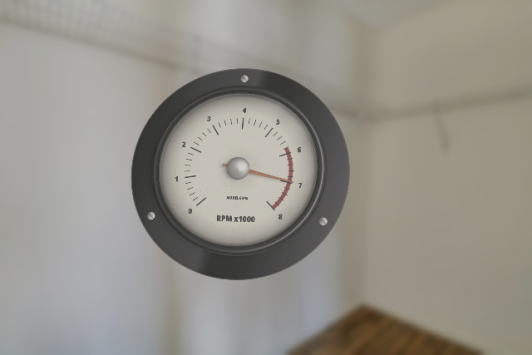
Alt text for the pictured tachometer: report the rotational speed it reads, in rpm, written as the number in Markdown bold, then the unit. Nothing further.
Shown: **7000** rpm
